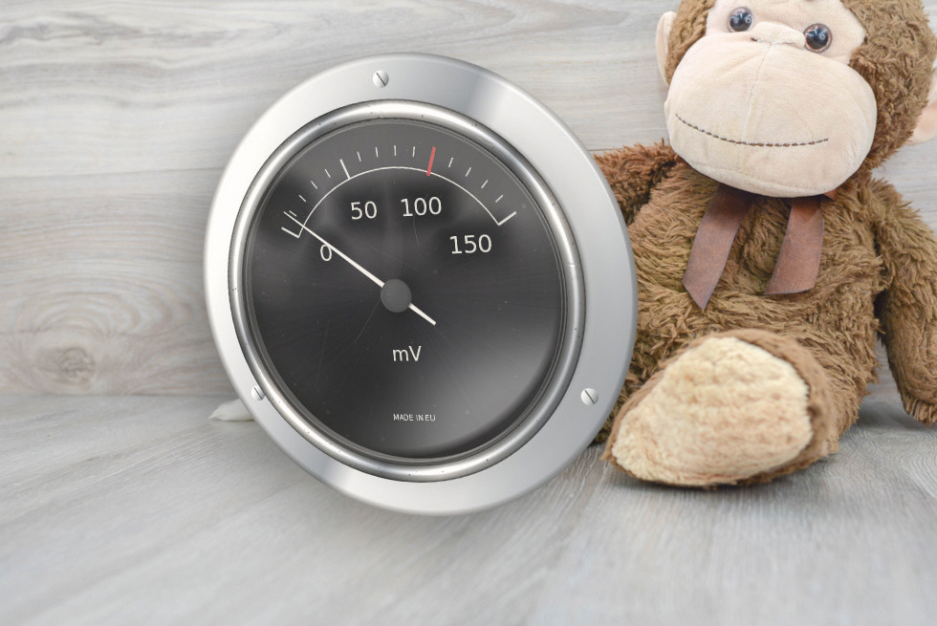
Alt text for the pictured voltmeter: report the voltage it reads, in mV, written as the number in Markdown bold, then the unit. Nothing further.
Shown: **10** mV
